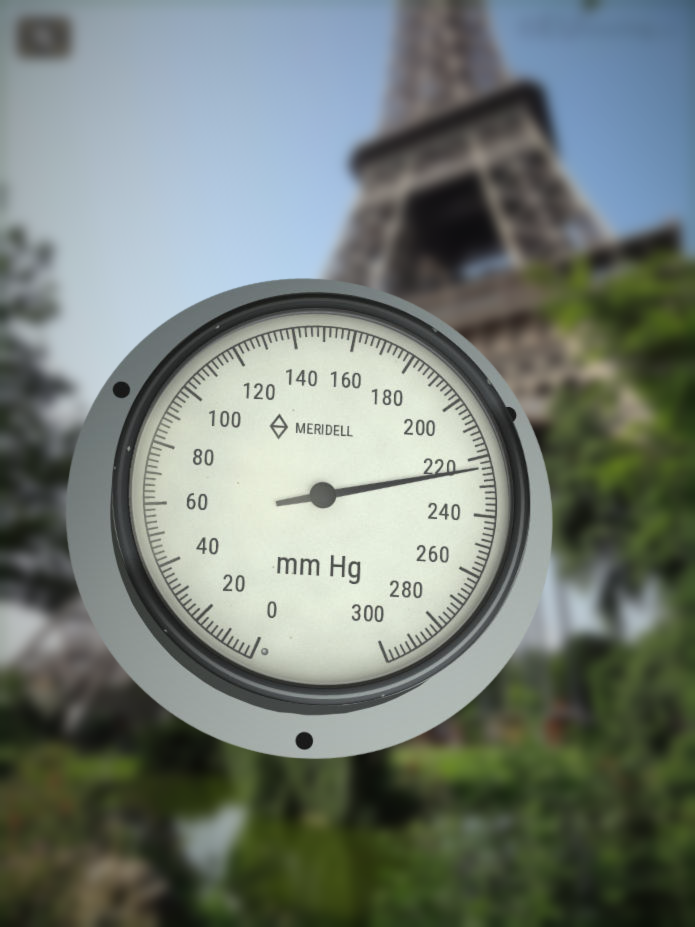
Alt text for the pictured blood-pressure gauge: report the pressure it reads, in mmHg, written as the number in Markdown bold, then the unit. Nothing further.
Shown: **224** mmHg
